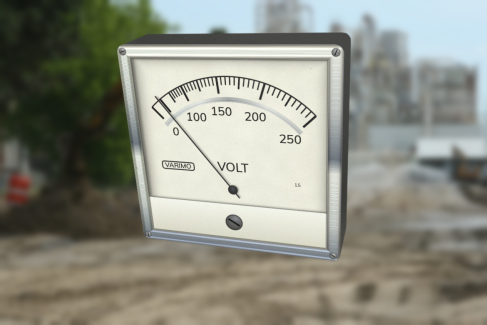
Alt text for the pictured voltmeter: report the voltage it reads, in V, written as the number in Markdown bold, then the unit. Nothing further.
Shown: **50** V
